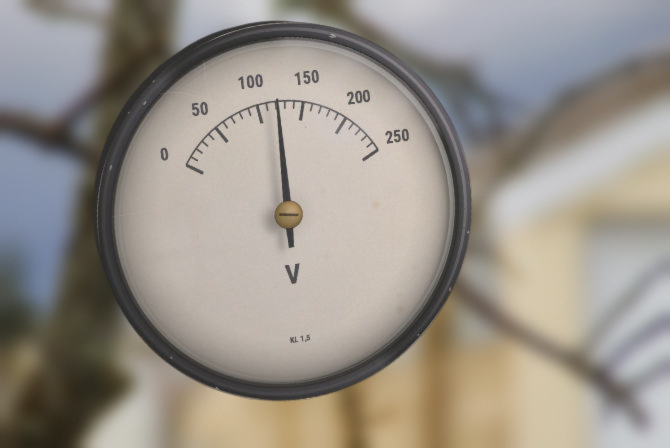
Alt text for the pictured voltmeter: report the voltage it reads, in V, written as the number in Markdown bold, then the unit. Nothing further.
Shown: **120** V
